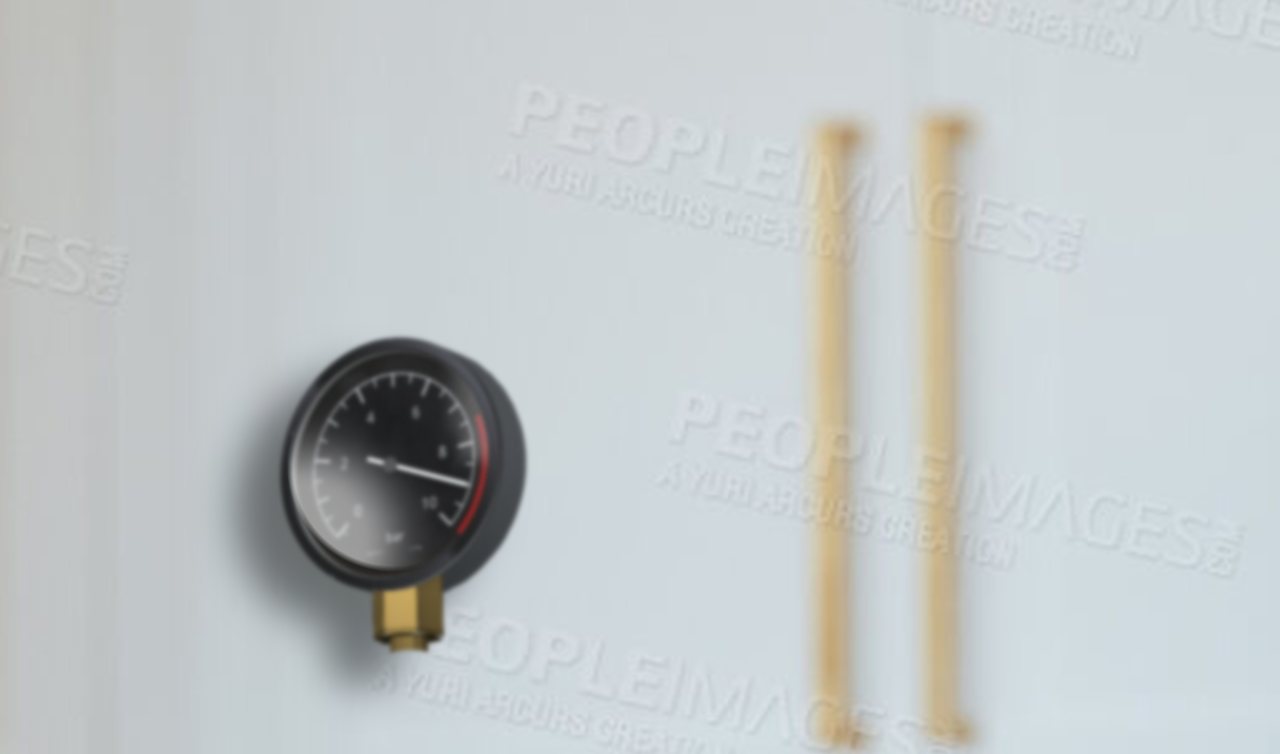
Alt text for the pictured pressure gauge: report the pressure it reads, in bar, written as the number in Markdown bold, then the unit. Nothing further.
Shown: **9** bar
